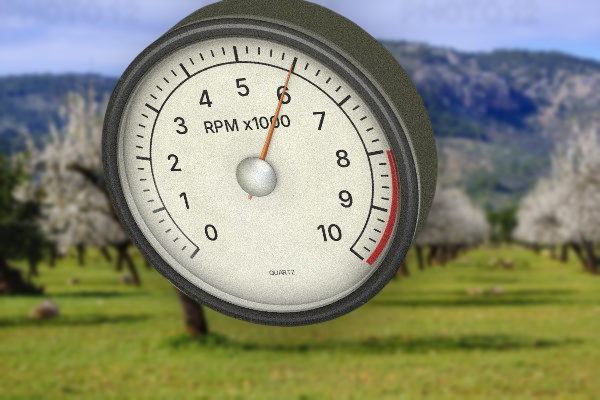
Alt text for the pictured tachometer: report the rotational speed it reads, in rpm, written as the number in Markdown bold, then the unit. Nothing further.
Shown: **6000** rpm
